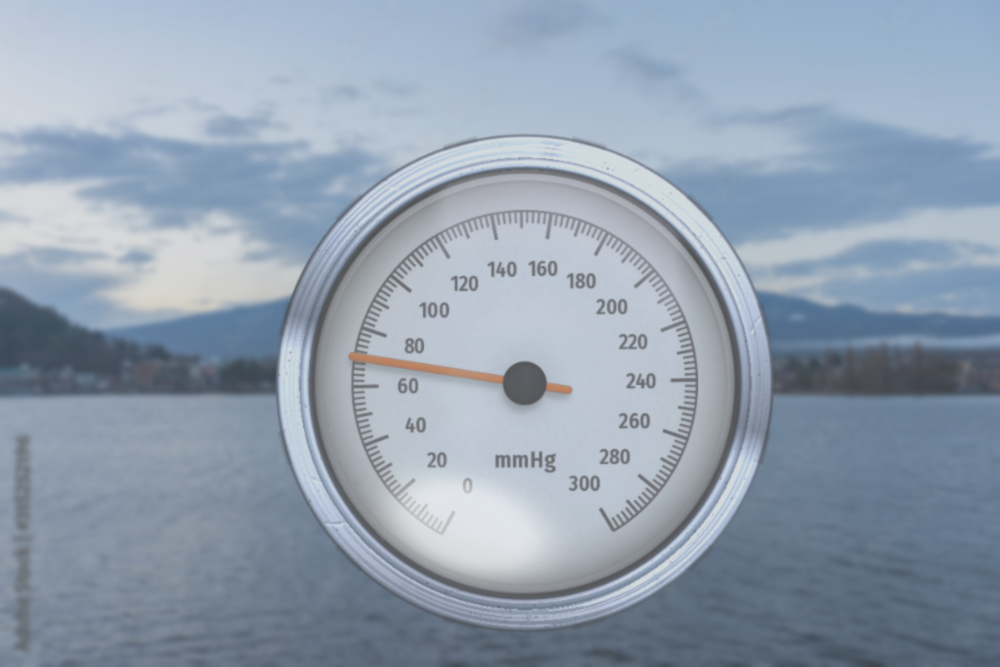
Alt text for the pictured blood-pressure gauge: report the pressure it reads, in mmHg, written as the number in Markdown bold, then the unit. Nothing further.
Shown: **70** mmHg
